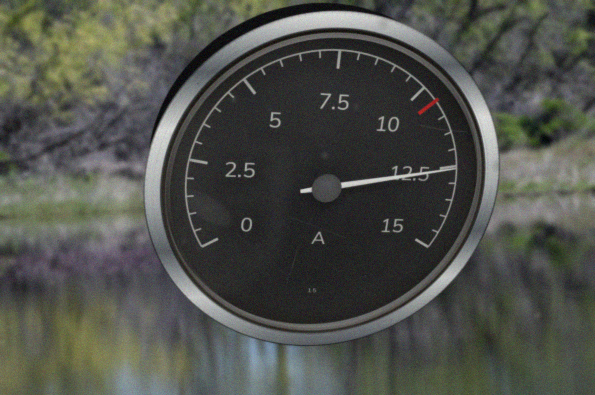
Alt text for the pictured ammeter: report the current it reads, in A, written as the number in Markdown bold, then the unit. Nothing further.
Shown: **12.5** A
